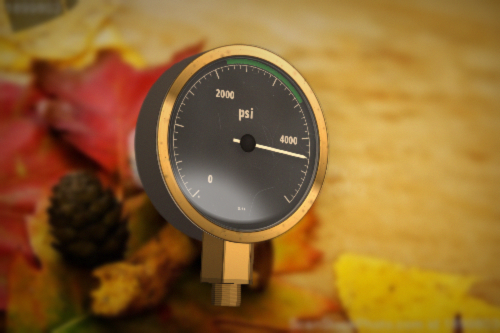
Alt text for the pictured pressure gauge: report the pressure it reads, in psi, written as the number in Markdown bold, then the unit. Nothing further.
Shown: **4300** psi
